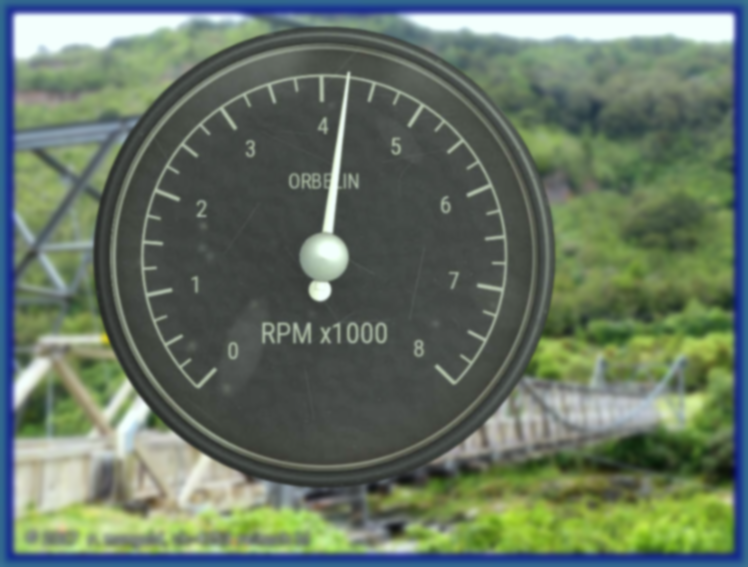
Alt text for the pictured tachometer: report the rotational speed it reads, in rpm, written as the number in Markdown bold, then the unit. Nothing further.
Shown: **4250** rpm
